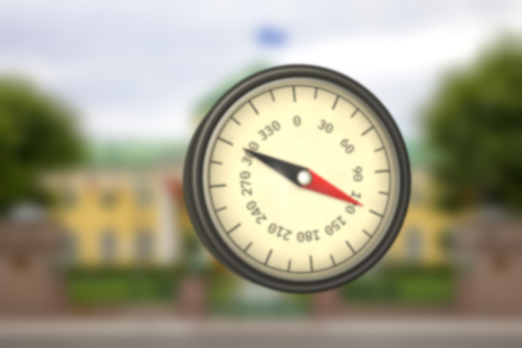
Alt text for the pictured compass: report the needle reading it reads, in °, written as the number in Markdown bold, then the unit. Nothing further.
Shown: **120** °
